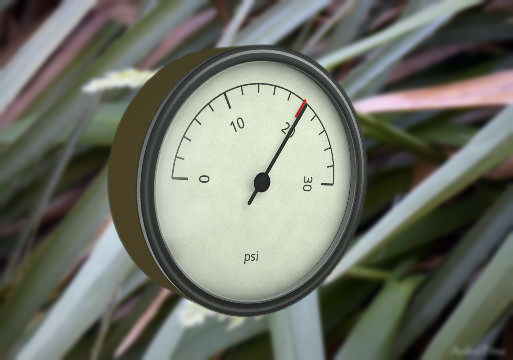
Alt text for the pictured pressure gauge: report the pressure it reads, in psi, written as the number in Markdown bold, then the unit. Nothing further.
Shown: **20** psi
